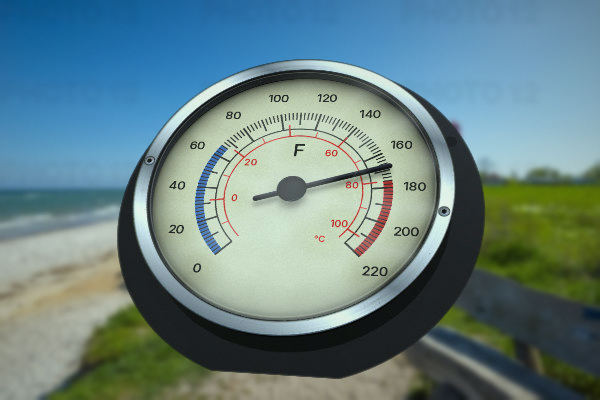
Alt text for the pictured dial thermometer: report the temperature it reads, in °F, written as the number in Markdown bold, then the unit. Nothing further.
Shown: **170** °F
